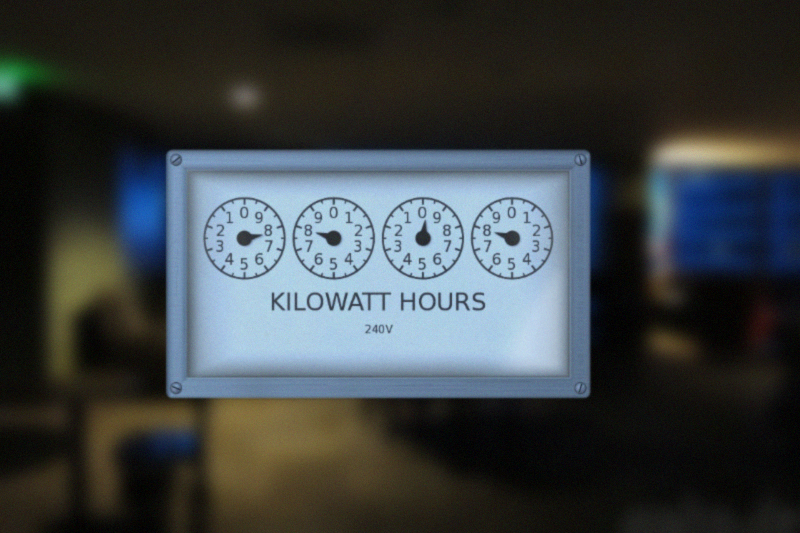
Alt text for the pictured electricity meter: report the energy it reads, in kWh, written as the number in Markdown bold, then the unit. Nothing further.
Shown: **7798** kWh
